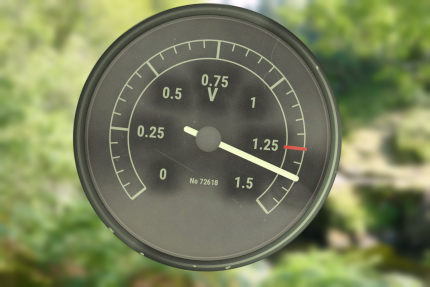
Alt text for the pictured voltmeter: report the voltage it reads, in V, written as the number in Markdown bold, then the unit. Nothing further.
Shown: **1.35** V
